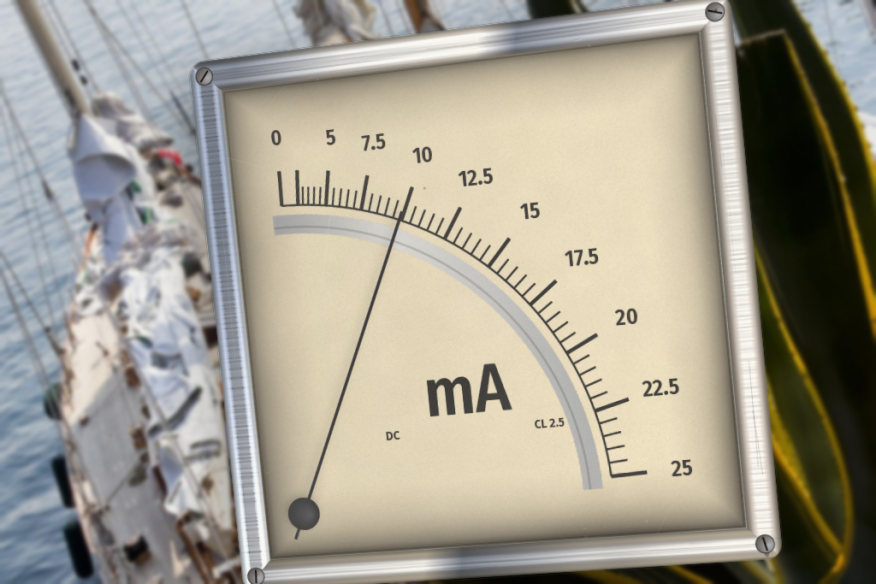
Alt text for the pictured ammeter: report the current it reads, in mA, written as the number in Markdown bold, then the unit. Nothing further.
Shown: **10** mA
